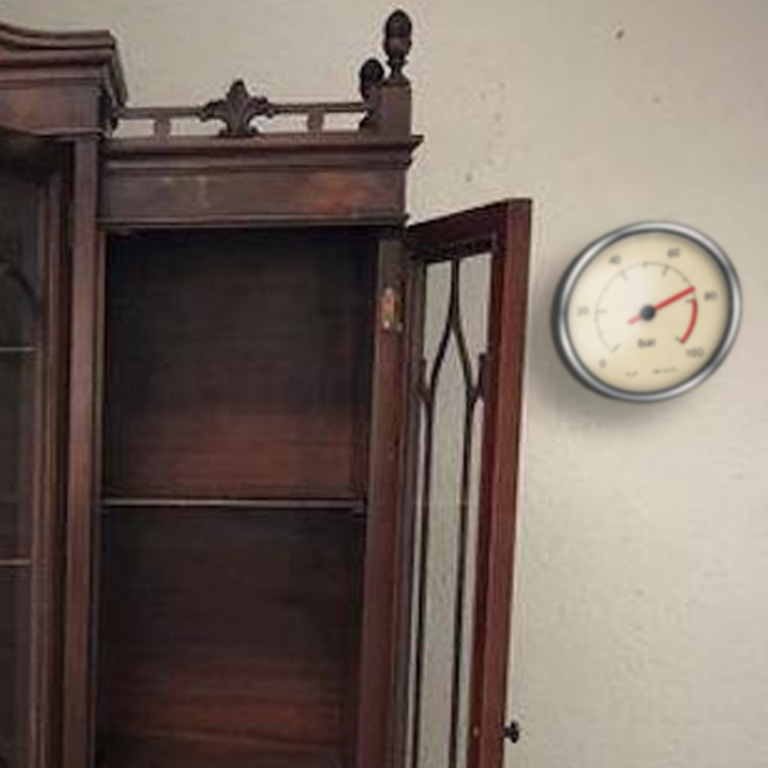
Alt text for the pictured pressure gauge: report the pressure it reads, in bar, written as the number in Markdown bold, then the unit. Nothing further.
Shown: **75** bar
